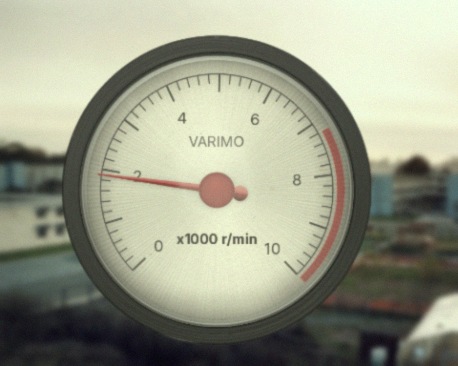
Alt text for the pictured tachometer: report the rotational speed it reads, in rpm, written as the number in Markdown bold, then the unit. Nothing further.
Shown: **1900** rpm
